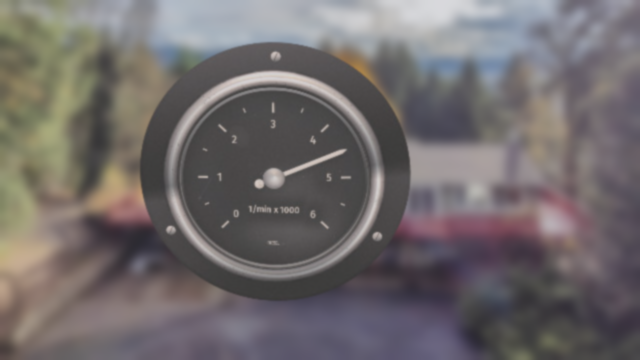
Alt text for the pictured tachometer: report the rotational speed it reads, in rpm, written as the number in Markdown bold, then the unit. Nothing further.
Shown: **4500** rpm
